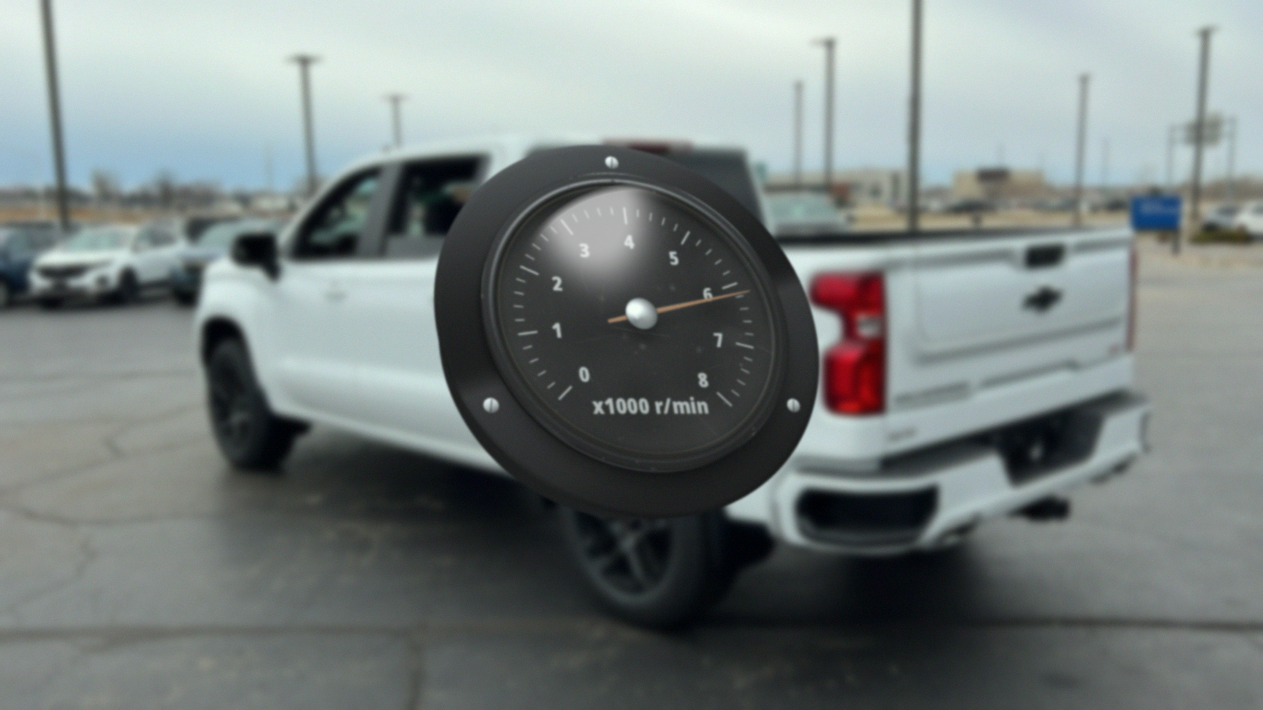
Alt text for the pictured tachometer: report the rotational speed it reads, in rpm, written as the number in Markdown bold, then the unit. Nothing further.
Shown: **6200** rpm
